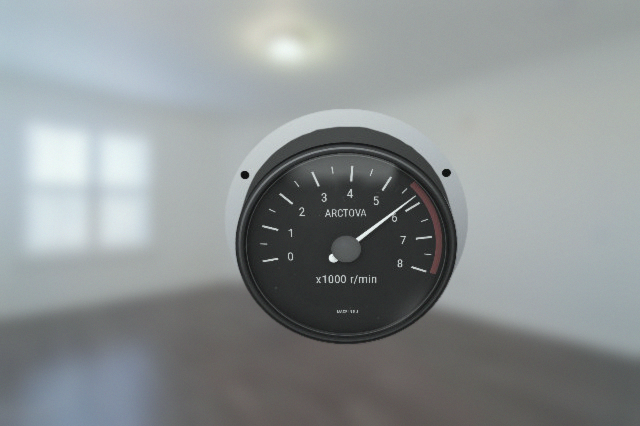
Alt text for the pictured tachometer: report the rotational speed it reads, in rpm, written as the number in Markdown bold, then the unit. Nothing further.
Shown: **5750** rpm
